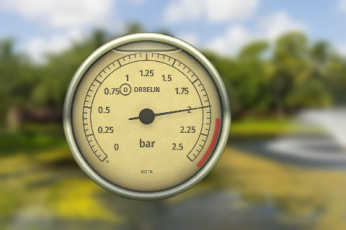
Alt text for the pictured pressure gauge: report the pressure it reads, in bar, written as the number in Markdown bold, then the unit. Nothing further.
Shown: **2** bar
